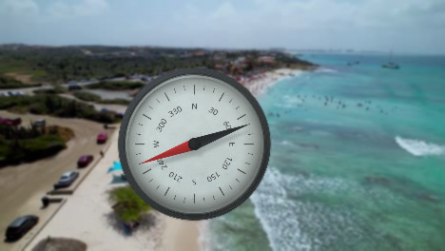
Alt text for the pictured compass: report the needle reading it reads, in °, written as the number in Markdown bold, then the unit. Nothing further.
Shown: **250** °
